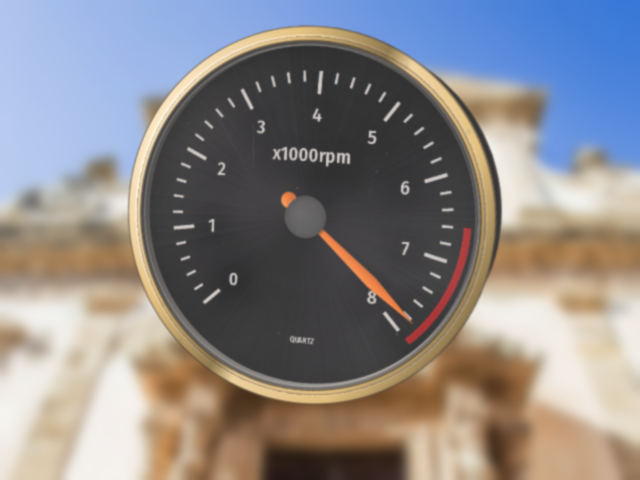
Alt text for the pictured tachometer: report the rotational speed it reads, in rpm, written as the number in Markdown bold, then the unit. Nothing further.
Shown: **7800** rpm
